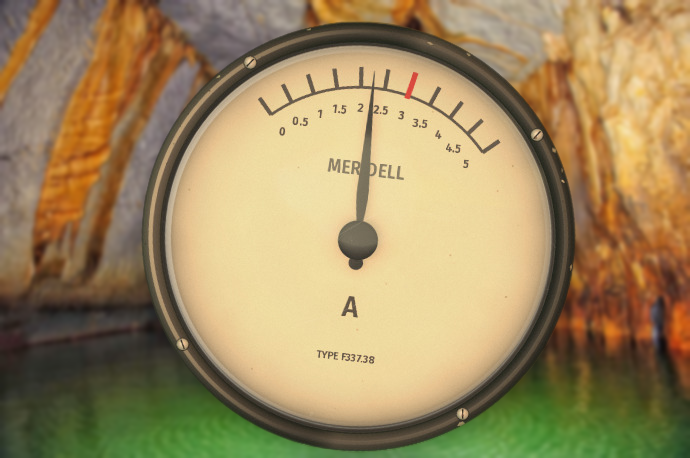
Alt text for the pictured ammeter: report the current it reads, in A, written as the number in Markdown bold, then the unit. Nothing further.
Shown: **2.25** A
